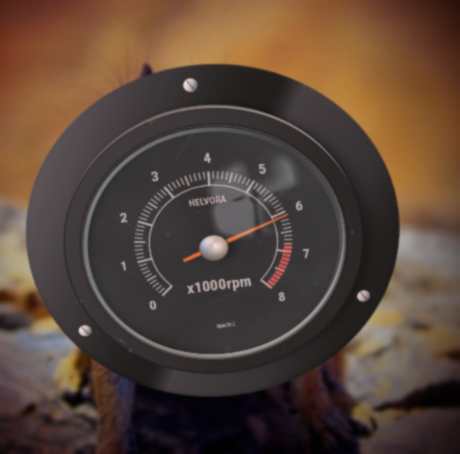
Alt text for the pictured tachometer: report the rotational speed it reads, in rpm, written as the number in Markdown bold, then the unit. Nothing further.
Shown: **6000** rpm
